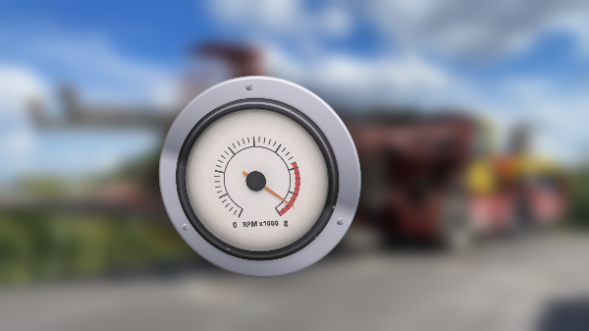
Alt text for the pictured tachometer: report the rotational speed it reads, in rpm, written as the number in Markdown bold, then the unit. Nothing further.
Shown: **7400** rpm
